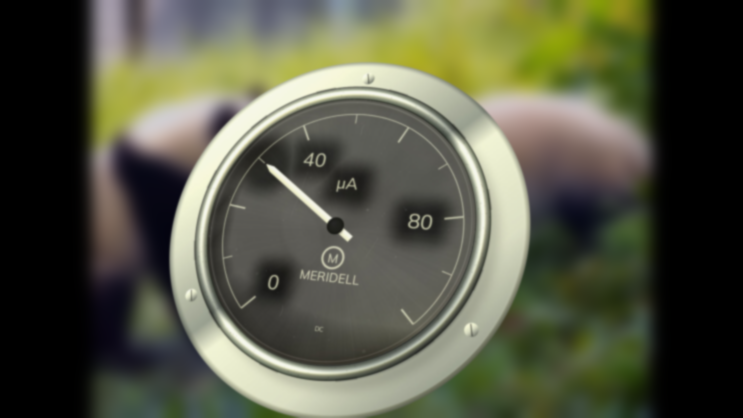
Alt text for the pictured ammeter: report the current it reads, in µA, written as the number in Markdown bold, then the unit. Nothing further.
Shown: **30** µA
